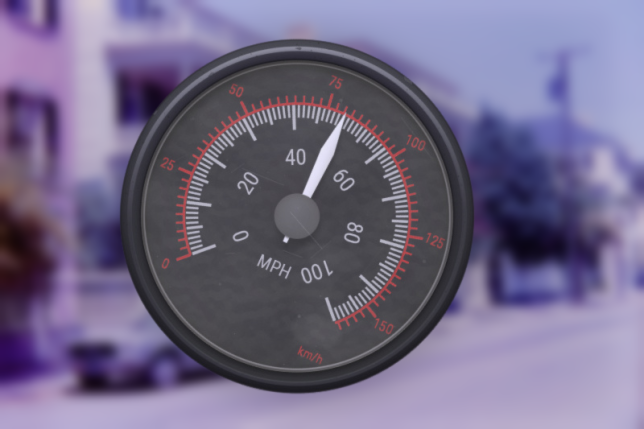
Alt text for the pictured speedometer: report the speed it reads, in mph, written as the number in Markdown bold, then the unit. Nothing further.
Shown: **50** mph
